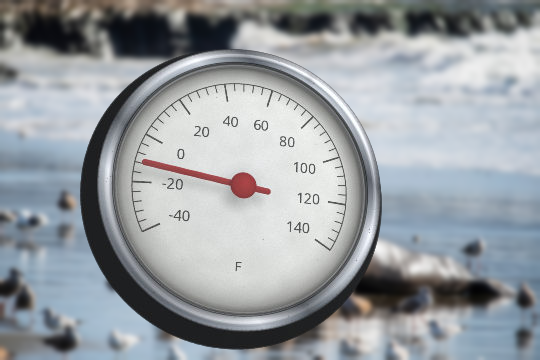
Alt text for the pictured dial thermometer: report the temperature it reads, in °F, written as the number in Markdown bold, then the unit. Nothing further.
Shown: **-12** °F
